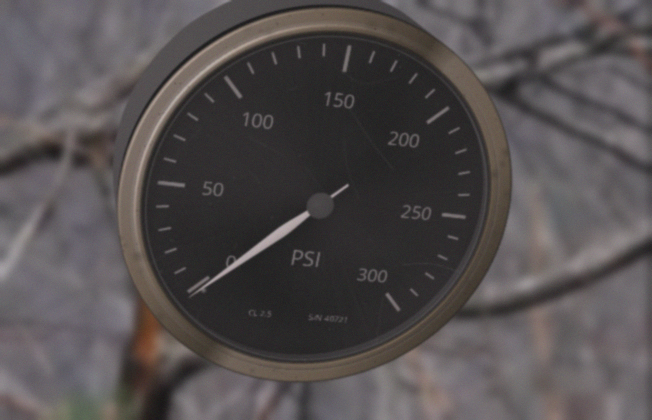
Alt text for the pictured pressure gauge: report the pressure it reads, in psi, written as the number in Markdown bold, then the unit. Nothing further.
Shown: **0** psi
